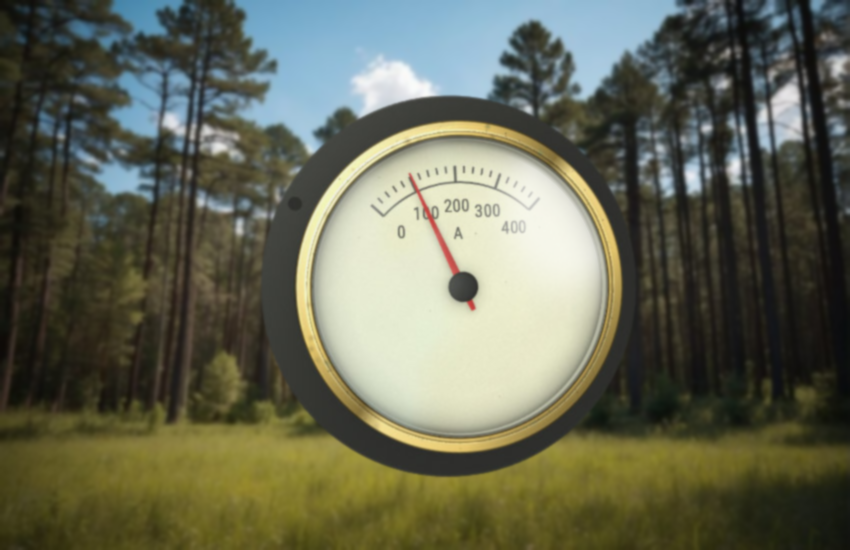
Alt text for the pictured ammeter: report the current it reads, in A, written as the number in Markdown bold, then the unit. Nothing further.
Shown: **100** A
